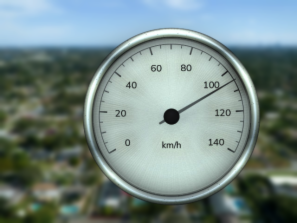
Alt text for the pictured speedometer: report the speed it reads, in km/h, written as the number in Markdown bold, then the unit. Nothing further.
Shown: **105** km/h
